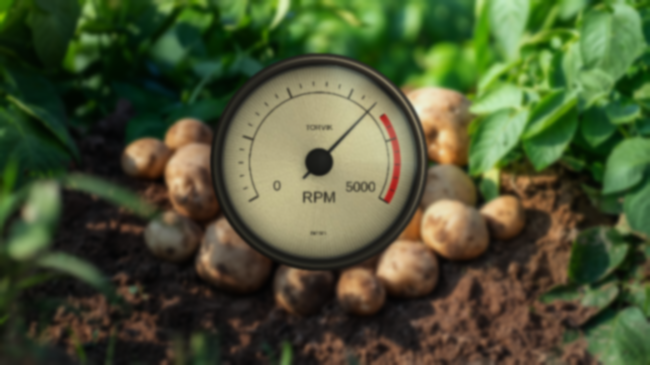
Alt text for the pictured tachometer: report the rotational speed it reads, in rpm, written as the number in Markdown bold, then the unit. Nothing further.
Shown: **3400** rpm
